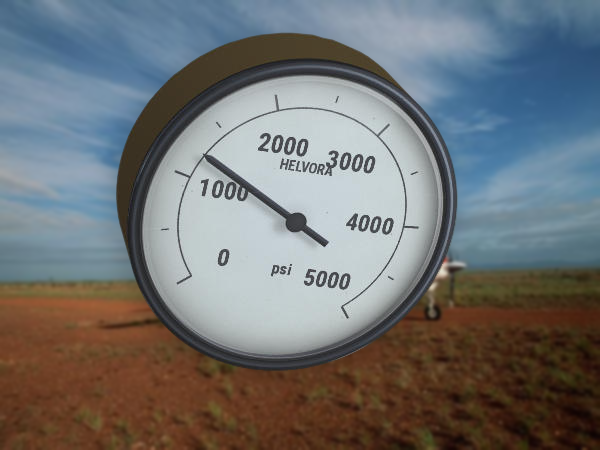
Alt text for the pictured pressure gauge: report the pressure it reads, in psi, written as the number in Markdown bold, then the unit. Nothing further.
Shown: **1250** psi
